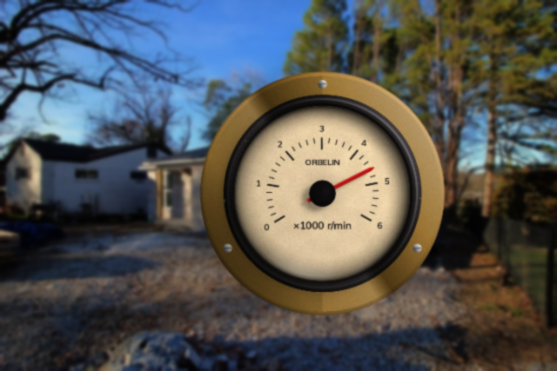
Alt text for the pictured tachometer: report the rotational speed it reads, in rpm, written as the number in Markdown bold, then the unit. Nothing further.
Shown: **4600** rpm
